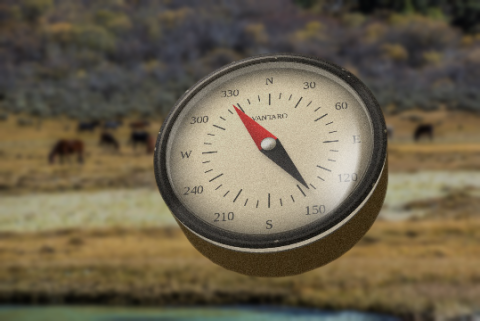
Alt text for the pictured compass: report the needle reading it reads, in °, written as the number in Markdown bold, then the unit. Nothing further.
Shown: **325** °
